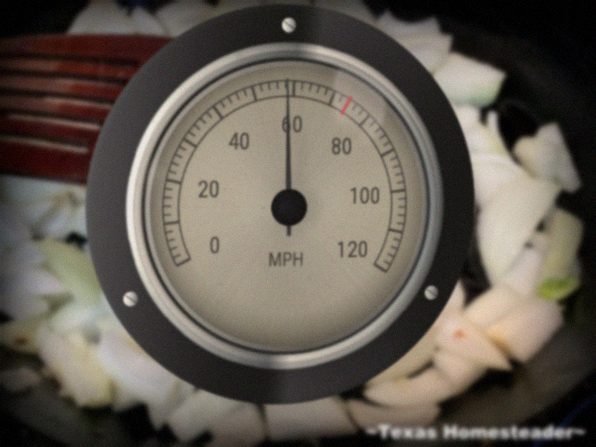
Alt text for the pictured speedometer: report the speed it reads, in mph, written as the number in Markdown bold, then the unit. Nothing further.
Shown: **58** mph
